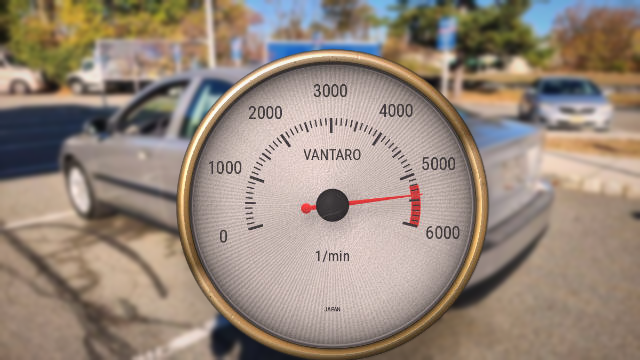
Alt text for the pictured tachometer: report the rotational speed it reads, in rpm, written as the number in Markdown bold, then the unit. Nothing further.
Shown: **5400** rpm
